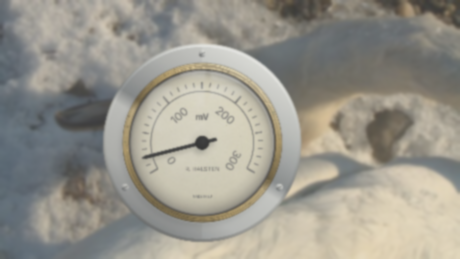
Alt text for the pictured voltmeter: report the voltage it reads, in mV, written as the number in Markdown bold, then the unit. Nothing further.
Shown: **20** mV
